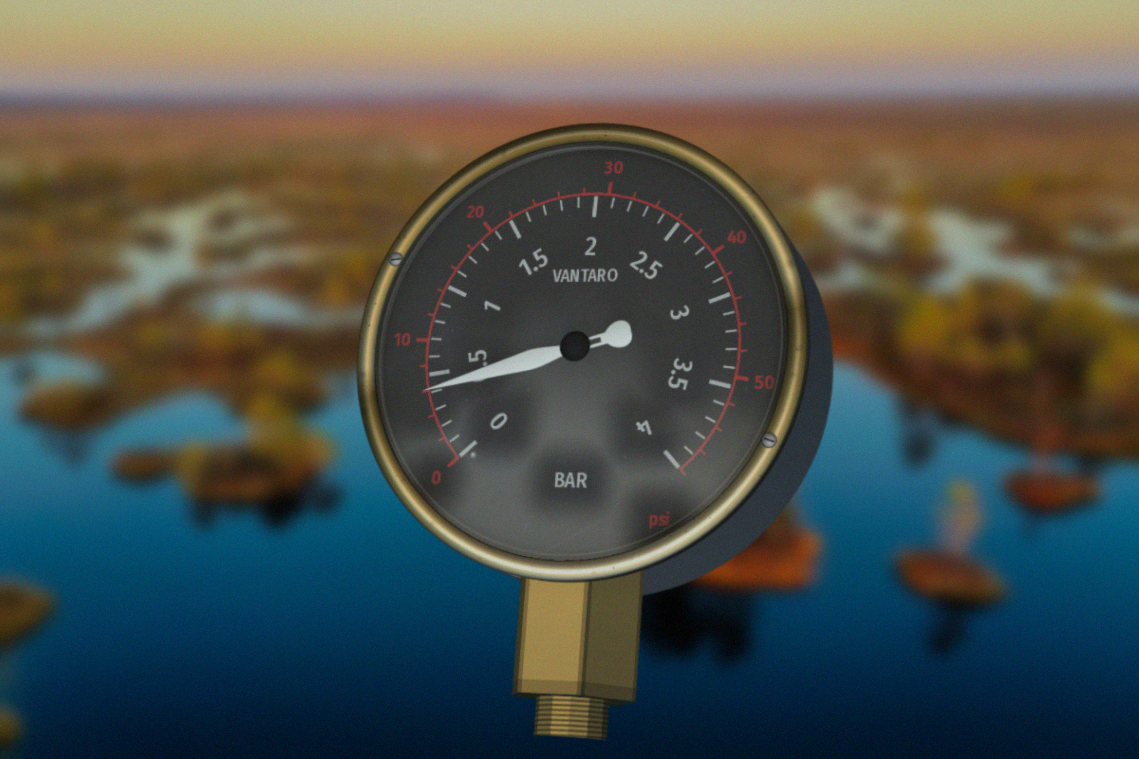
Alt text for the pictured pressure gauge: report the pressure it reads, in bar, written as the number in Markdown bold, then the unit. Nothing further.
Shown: **0.4** bar
